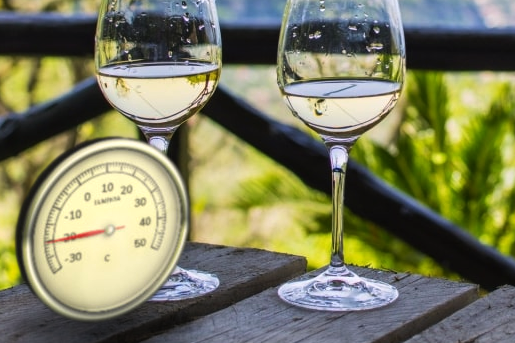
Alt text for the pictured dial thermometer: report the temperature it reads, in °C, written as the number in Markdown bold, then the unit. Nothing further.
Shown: **-20** °C
